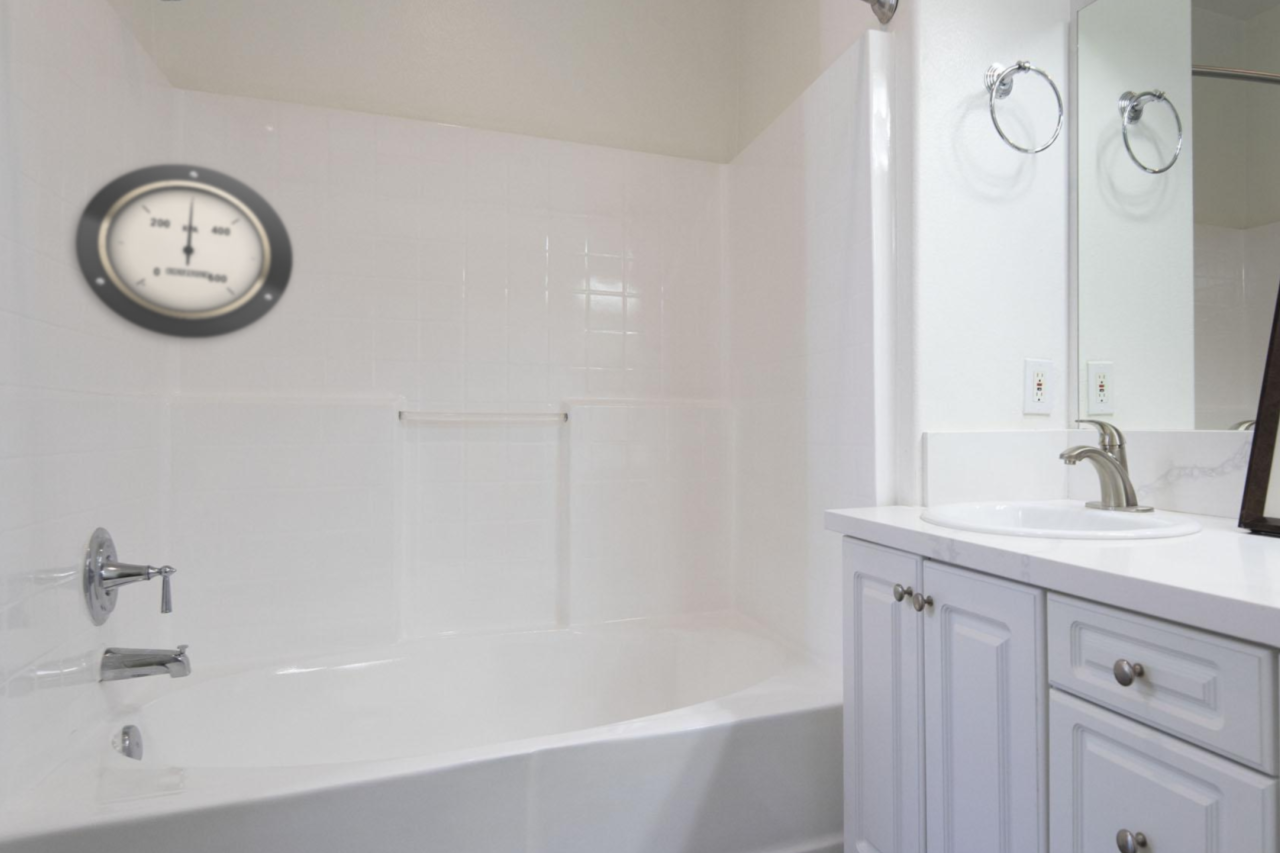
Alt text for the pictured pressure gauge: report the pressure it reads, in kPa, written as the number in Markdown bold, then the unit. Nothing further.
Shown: **300** kPa
